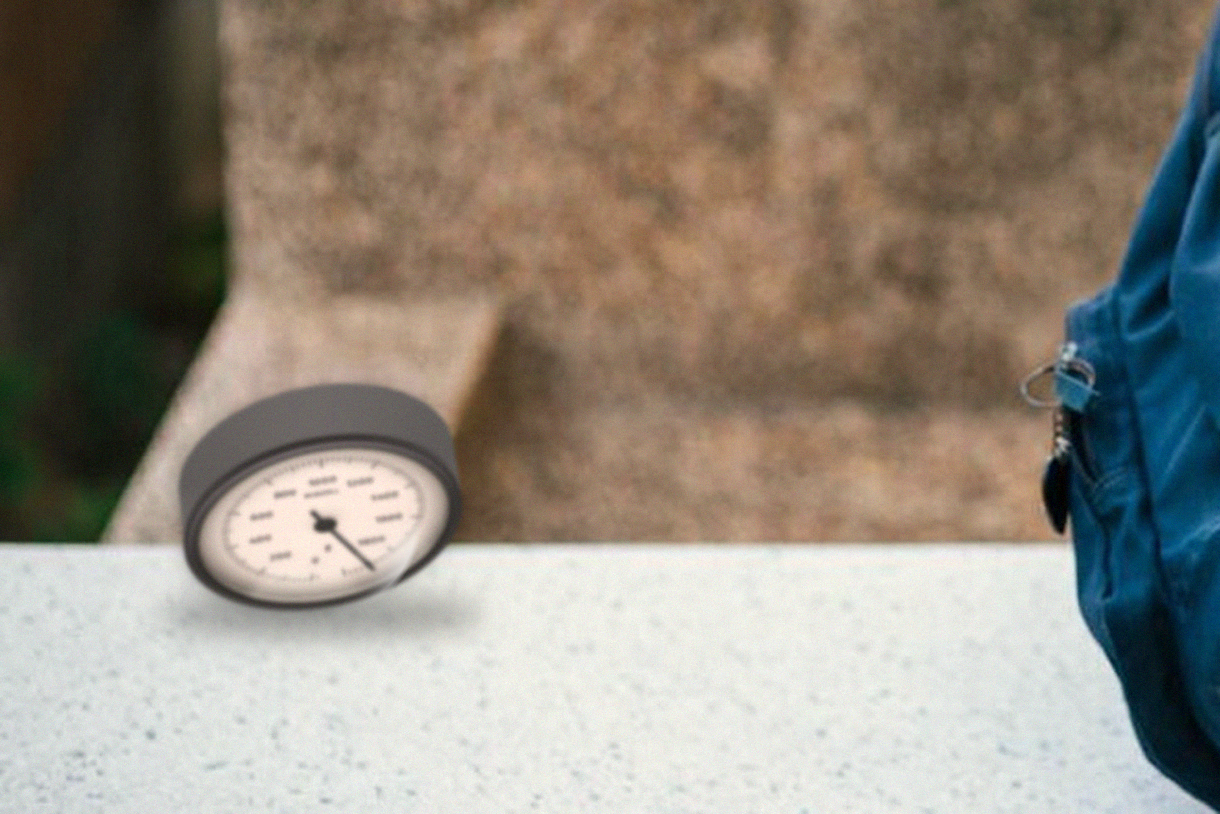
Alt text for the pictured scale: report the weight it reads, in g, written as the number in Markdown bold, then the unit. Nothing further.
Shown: **1900** g
